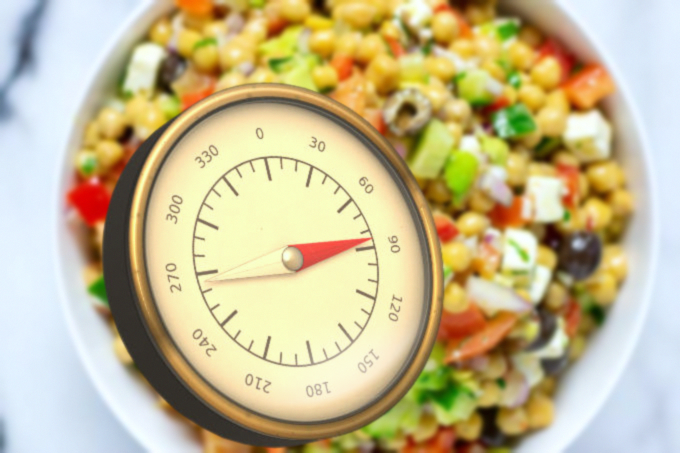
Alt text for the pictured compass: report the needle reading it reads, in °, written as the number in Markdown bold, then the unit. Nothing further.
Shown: **85** °
